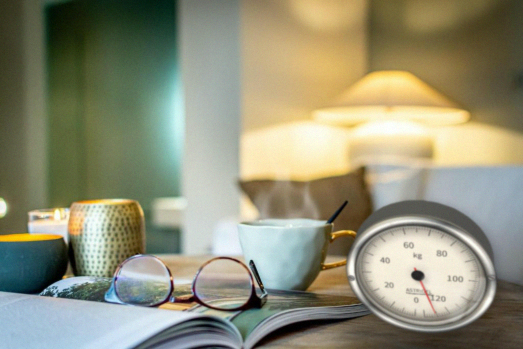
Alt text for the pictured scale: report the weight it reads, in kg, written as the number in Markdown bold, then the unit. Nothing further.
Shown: **125** kg
